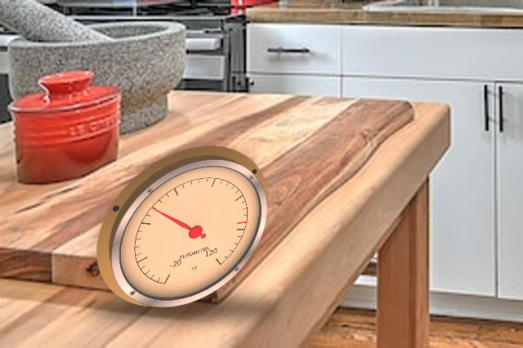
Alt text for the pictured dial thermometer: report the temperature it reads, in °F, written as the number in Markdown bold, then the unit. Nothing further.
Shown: **28** °F
